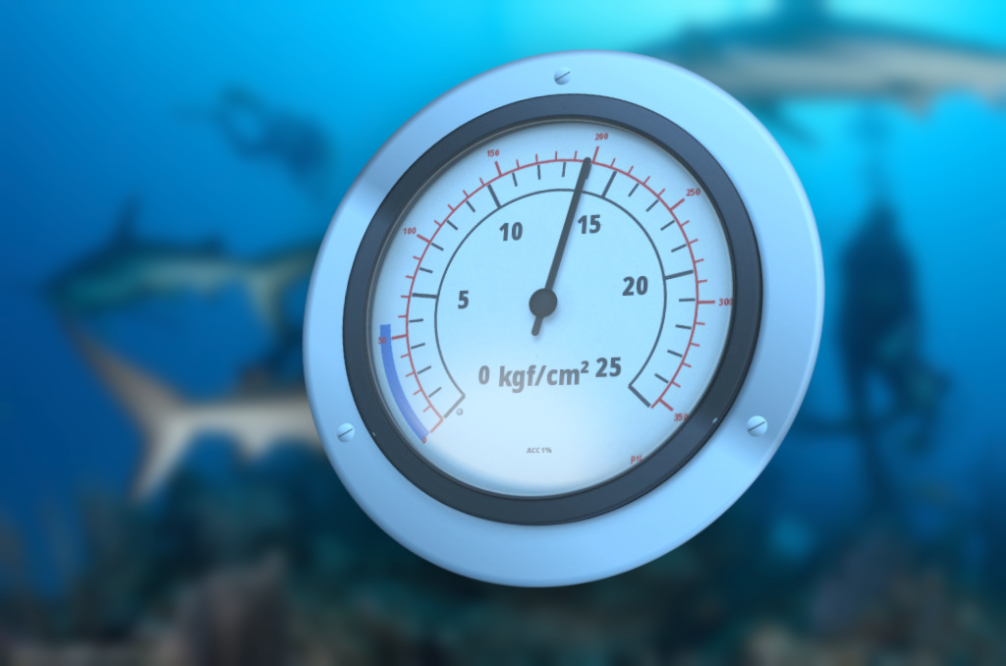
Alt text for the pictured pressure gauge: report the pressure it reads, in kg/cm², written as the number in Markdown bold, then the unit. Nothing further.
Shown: **14** kg/cm²
